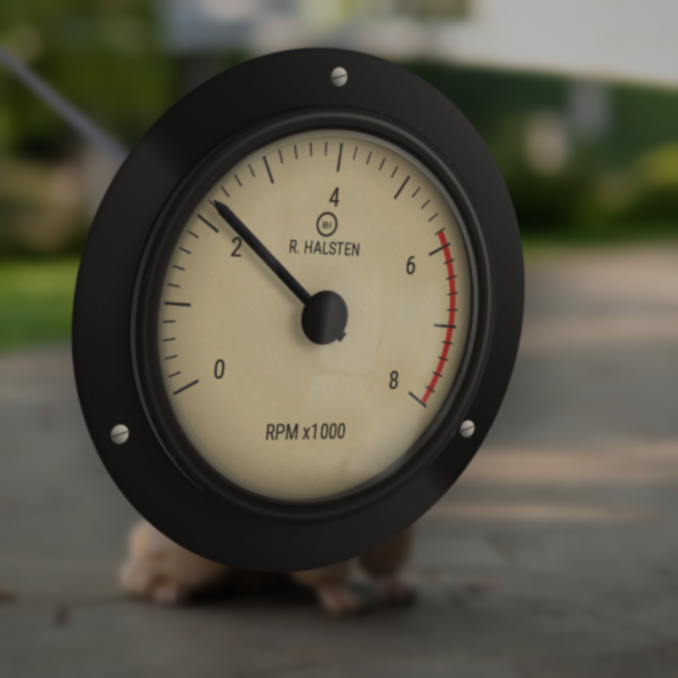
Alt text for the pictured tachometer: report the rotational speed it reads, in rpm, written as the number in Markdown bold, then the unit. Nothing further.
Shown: **2200** rpm
